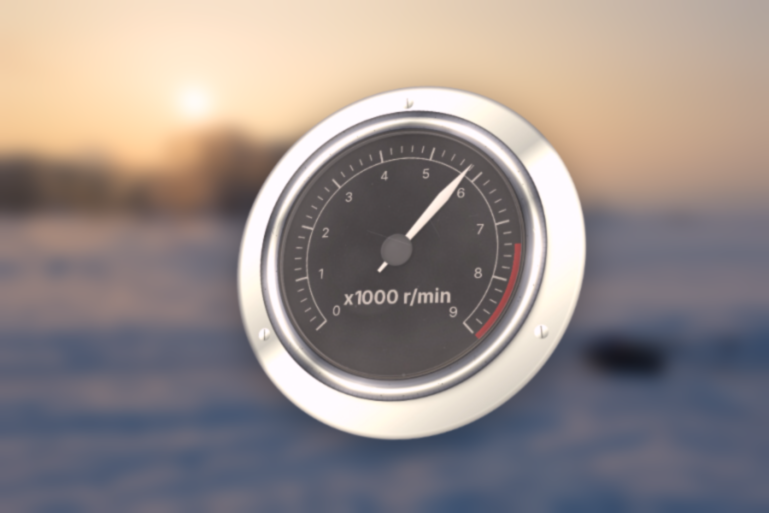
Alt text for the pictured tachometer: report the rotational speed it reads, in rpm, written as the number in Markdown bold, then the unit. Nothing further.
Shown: **5800** rpm
